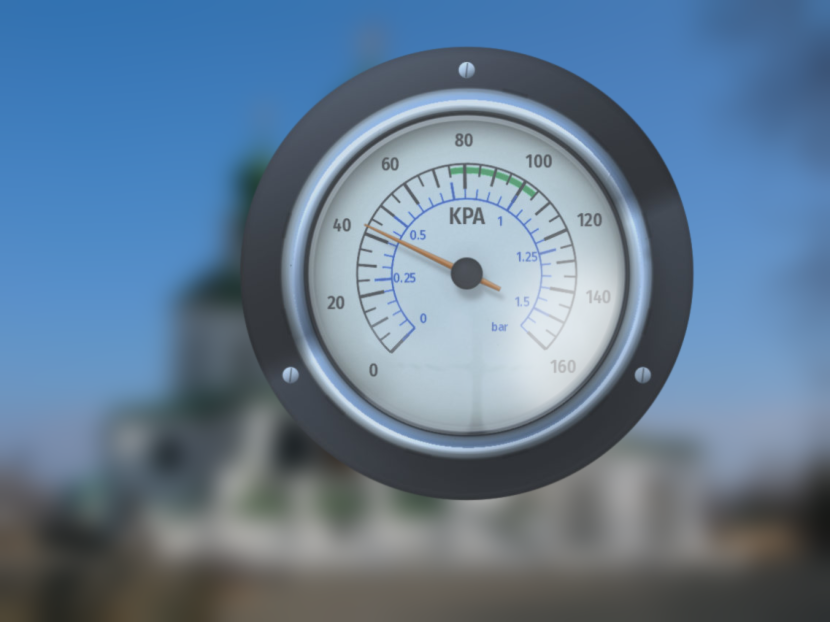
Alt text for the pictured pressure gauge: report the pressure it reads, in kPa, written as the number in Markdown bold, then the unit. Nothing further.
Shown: **42.5** kPa
